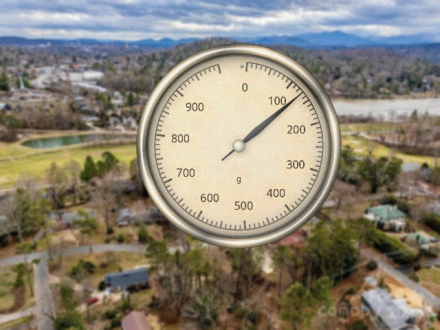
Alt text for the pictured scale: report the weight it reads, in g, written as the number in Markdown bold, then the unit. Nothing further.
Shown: **130** g
